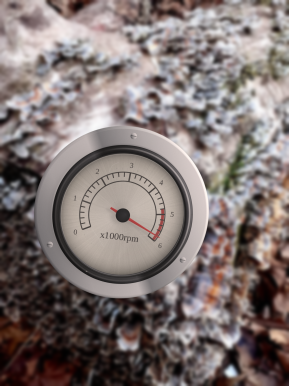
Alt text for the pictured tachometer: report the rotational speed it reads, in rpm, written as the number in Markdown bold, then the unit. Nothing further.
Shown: **5800** rpm
